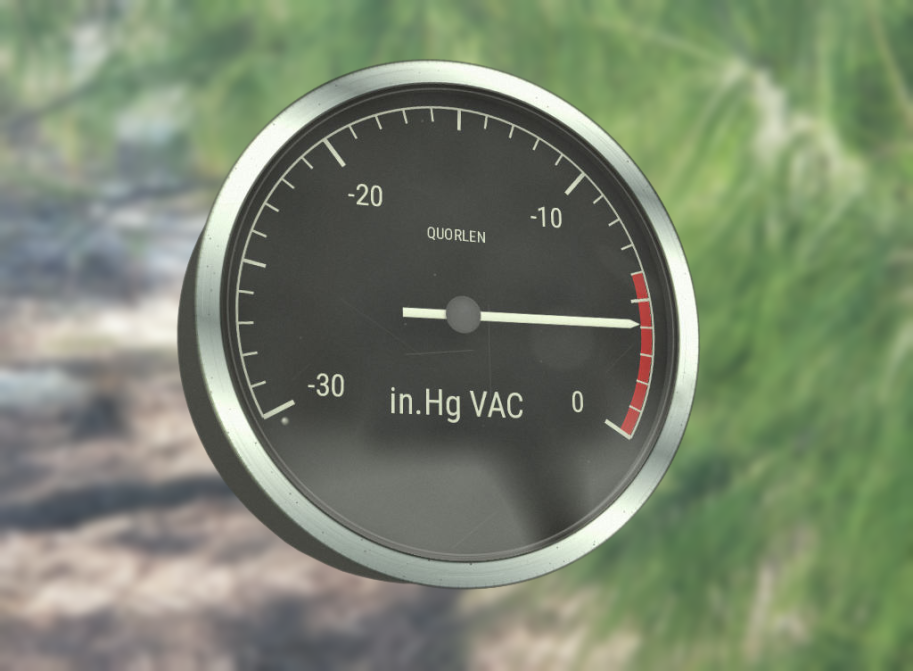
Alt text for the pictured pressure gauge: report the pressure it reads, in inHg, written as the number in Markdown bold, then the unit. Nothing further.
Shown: **-4** inHg
